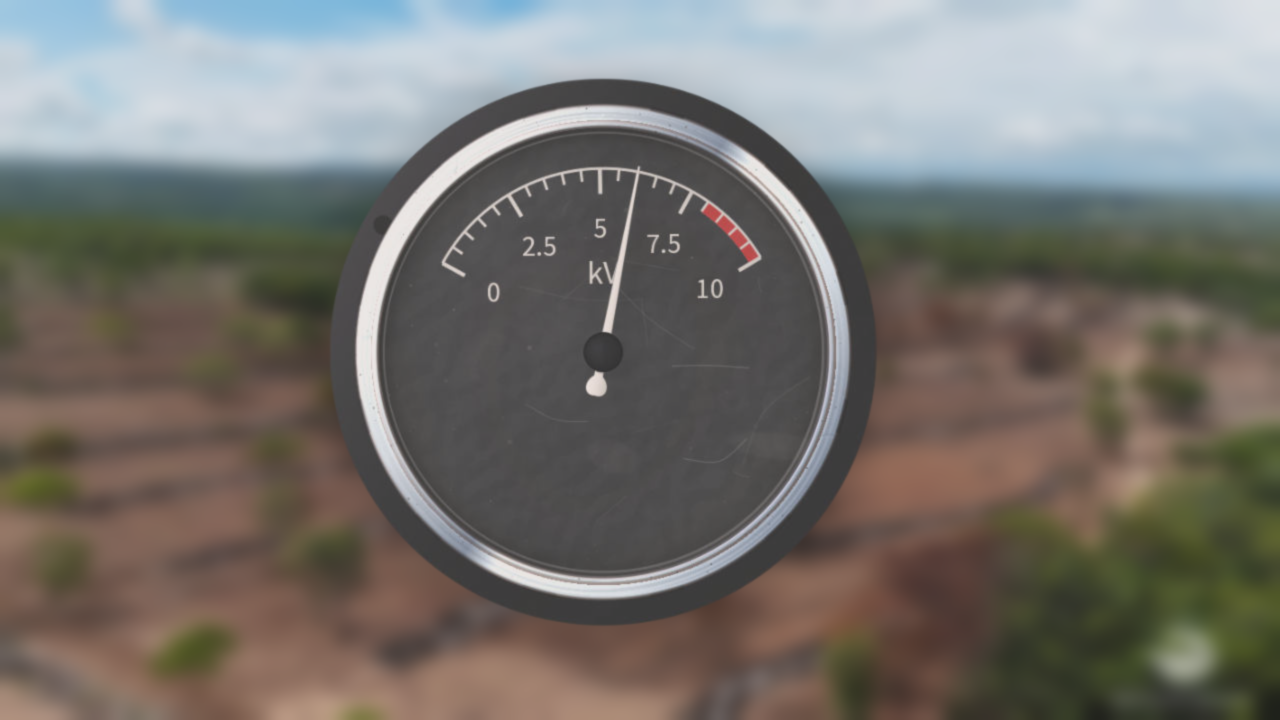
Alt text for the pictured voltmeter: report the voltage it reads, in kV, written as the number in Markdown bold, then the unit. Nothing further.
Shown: **6** kV
